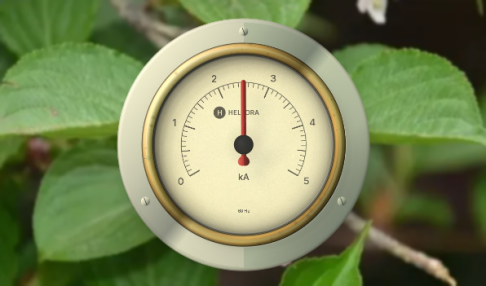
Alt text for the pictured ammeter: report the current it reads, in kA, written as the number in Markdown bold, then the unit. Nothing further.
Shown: **2.5** kA
